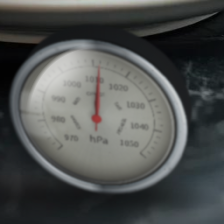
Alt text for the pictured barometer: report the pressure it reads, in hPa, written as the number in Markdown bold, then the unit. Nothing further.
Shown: **1012** hPa
